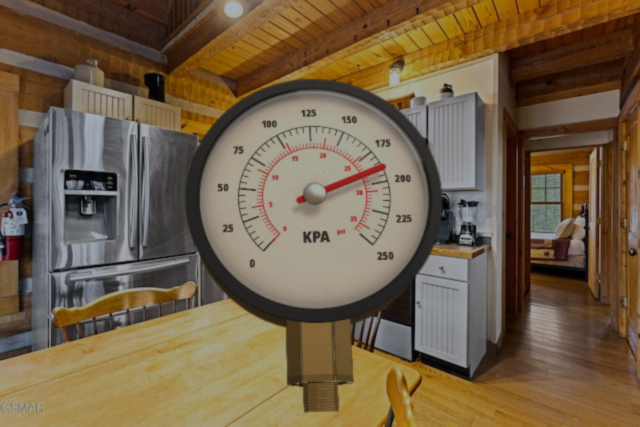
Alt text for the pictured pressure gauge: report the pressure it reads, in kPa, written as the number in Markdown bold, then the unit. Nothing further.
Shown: **190** kPa
